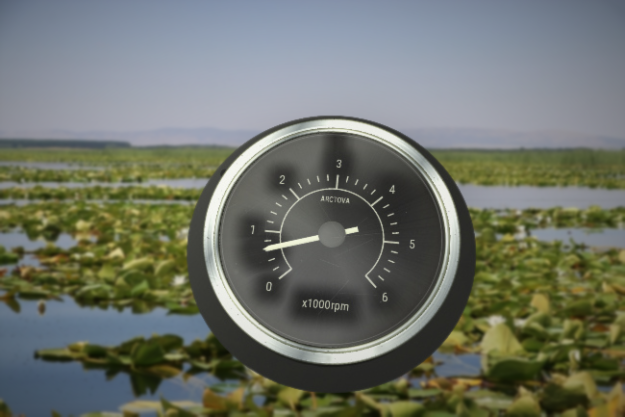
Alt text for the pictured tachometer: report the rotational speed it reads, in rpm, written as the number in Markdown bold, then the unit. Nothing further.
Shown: **600** rpm
